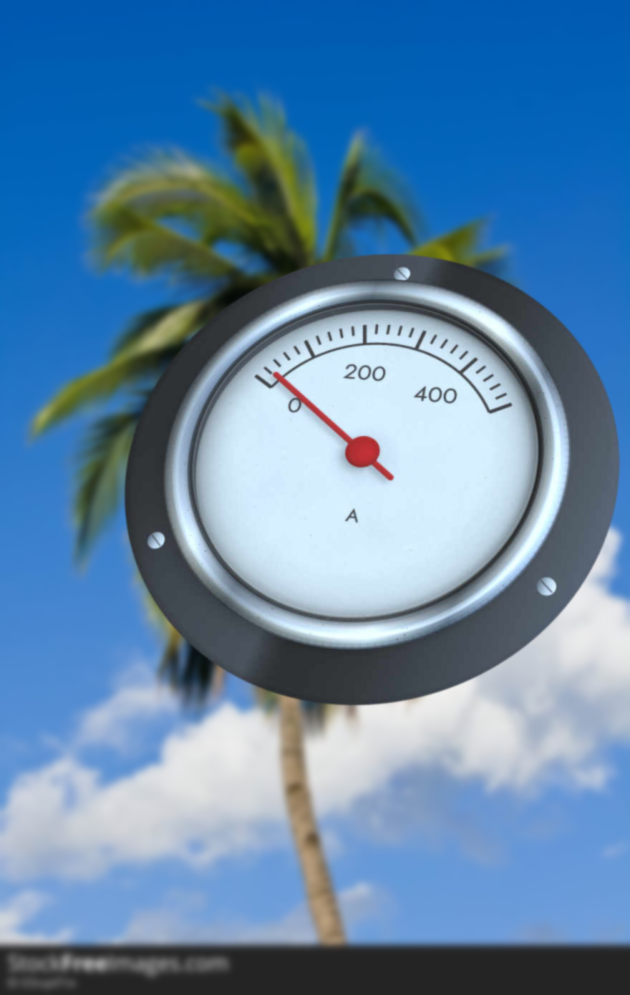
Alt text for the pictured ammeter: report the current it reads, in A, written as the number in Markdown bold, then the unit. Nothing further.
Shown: **20** A
